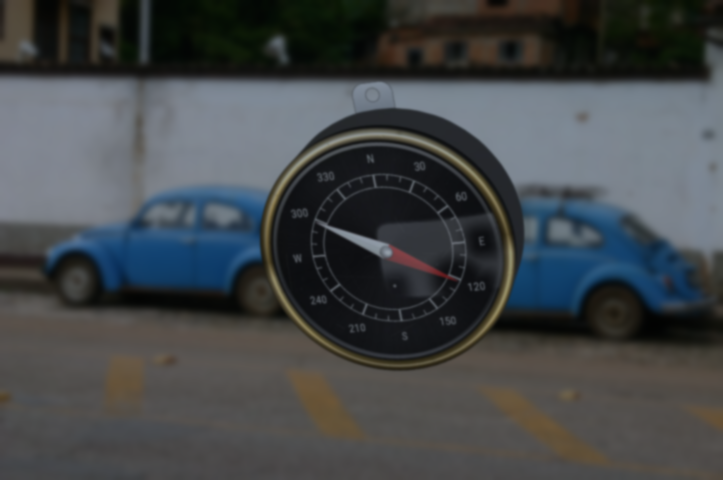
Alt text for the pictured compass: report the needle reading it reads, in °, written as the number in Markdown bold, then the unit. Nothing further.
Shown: **120** °
